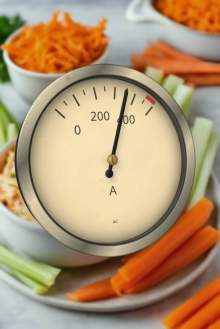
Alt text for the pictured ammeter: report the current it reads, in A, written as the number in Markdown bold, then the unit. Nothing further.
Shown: **350** A
